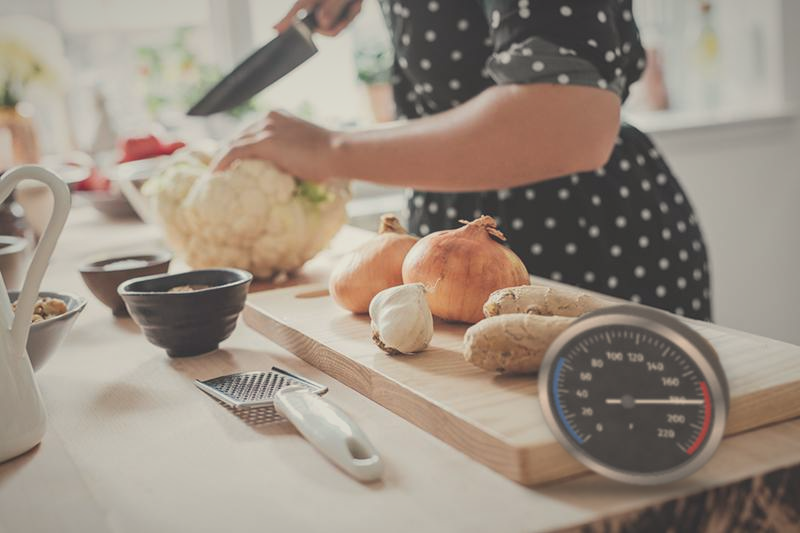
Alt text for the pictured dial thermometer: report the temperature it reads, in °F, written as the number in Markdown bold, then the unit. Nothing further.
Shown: **180** °F
